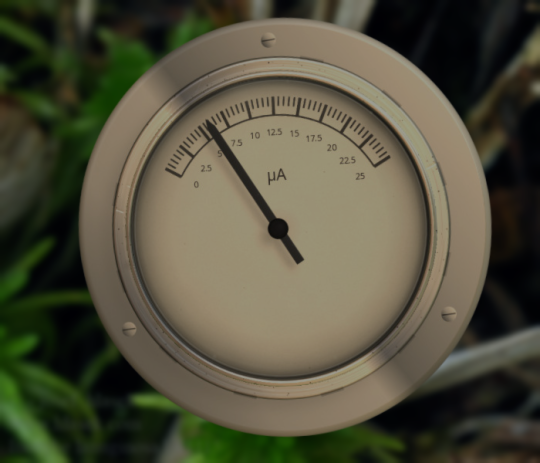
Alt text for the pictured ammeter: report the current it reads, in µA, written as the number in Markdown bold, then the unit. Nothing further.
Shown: **6** µA
